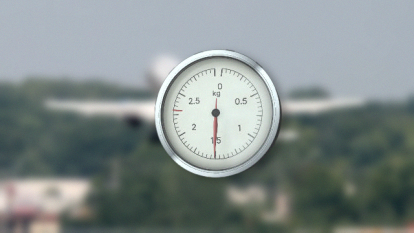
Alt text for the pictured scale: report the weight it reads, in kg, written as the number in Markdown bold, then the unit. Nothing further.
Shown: **1.5** kg
